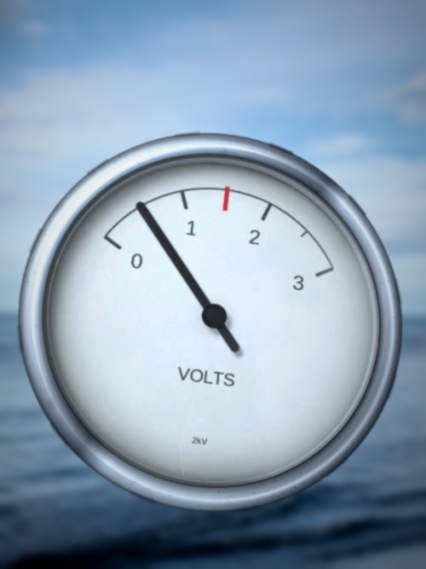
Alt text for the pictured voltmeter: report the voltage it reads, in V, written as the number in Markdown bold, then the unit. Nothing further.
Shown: **0.5** V
